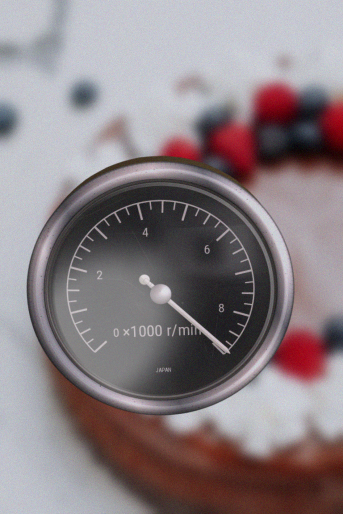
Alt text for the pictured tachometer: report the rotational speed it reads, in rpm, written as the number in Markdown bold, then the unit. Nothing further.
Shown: **8875** rpm
